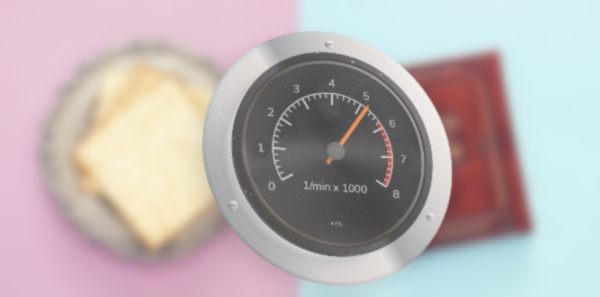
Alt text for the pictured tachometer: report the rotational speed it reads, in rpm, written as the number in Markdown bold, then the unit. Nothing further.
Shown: **5200** rpm
